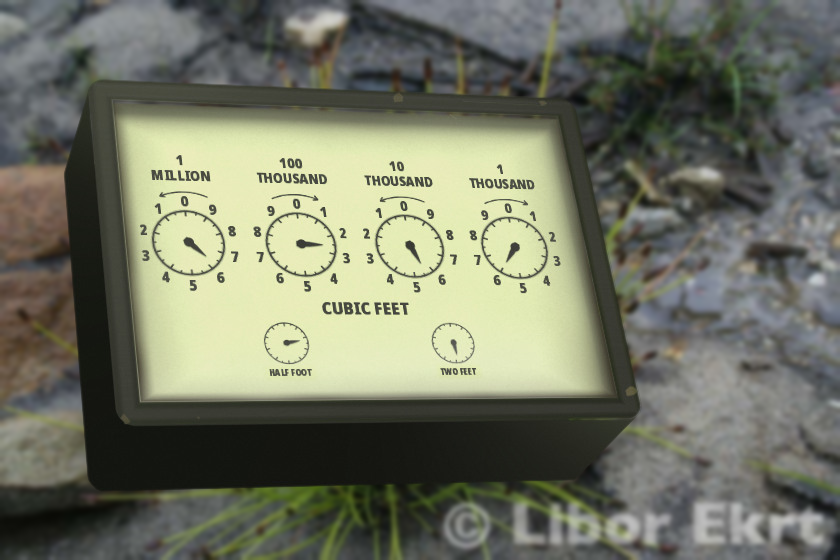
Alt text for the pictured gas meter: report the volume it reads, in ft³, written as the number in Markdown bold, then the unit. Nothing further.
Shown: **625600** ft³
